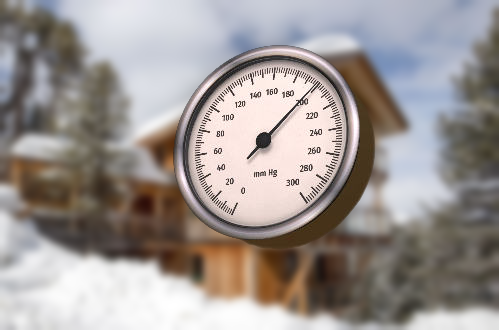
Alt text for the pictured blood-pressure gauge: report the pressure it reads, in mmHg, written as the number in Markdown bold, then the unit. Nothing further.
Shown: **200** mmHg
